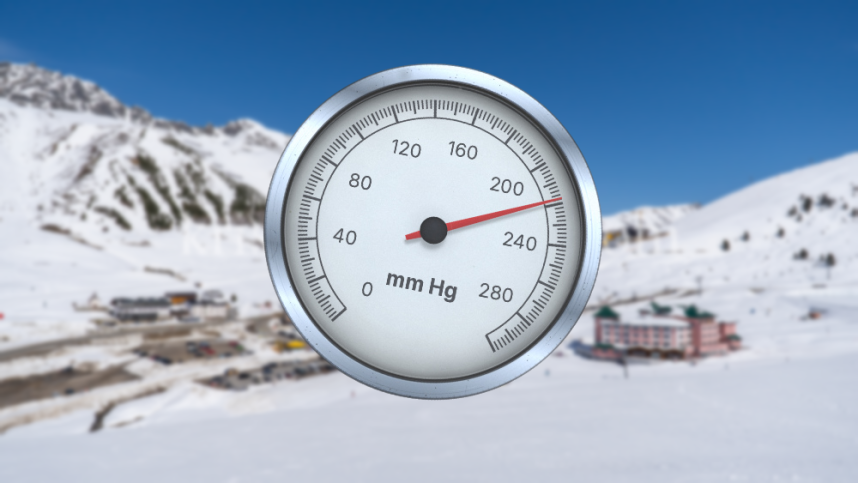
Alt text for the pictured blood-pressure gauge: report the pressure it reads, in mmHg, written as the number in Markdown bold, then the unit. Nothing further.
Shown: **218** mmHg
